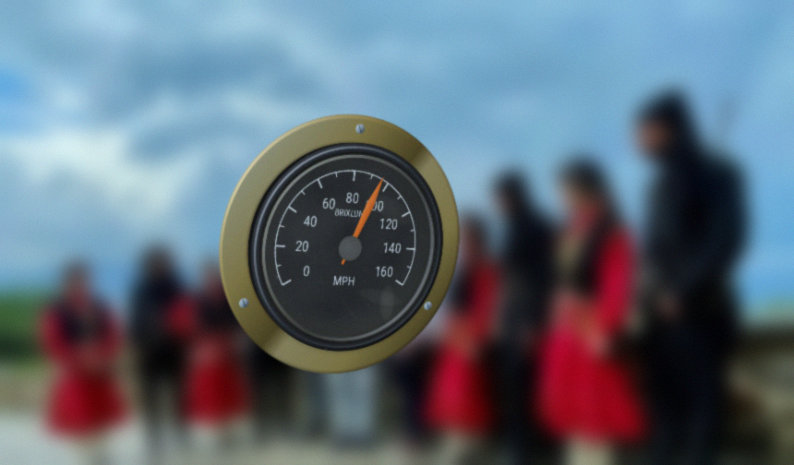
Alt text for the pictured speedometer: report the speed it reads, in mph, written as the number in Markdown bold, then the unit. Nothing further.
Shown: **95** mph
